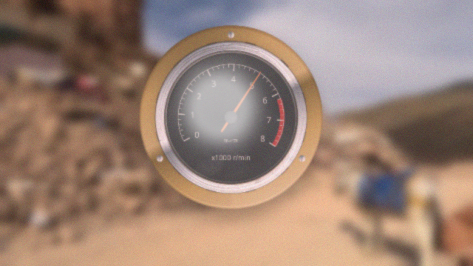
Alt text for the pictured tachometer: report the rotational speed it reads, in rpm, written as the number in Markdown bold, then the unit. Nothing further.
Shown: **5000** rpm
